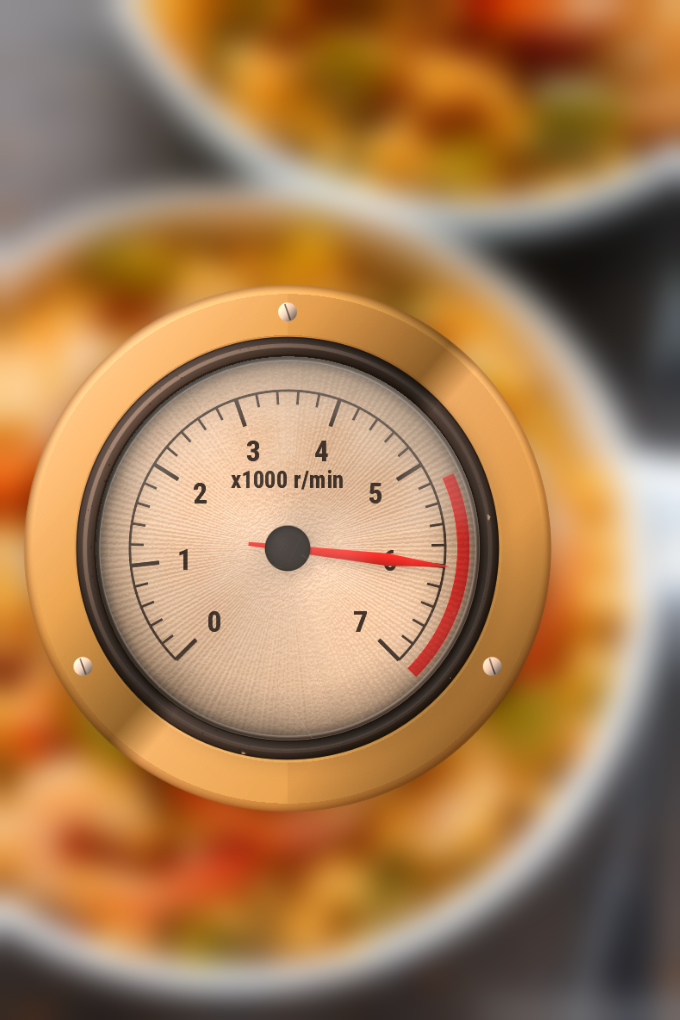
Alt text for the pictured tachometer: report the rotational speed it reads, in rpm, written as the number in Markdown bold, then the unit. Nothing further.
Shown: **6000** rpm
